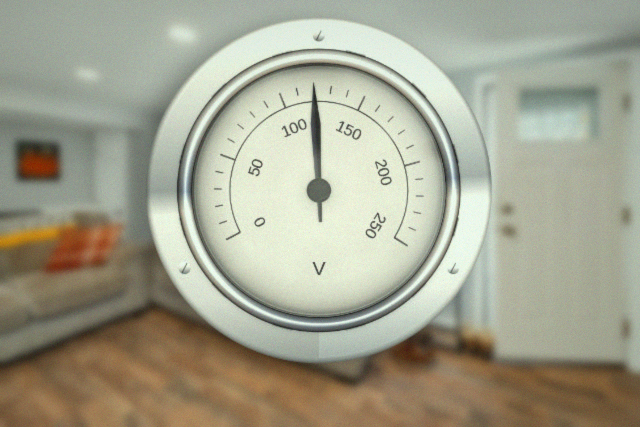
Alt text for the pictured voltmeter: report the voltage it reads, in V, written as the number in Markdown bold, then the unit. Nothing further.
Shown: **120** V
